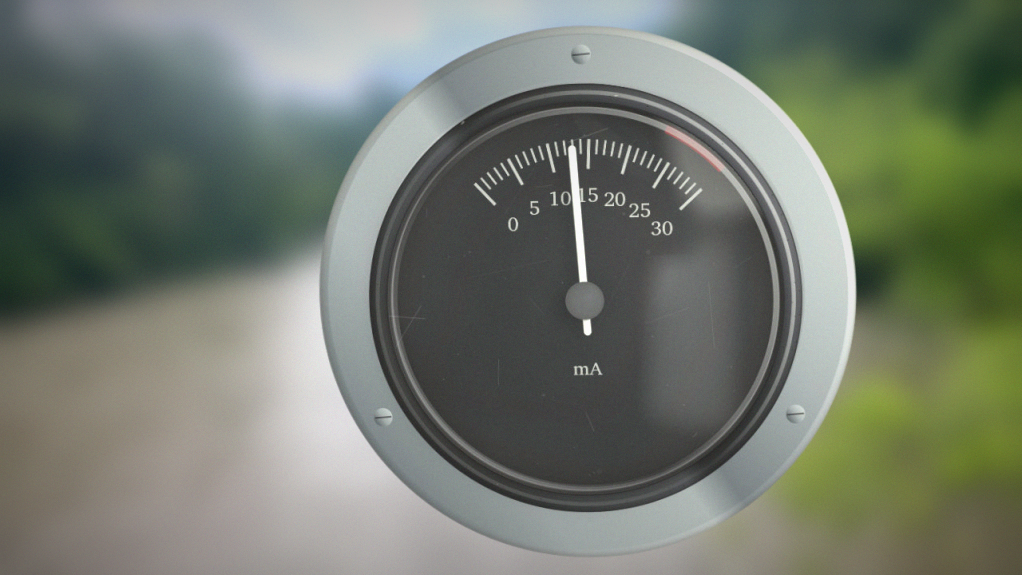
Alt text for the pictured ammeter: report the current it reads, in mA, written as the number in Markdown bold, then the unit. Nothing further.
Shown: **13** mA
